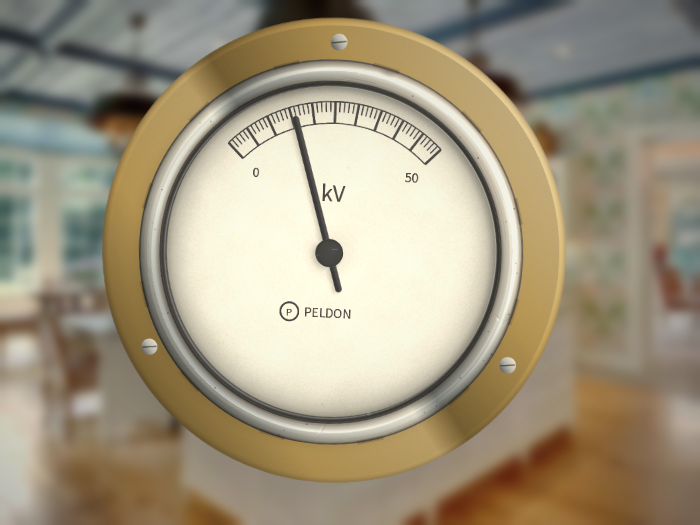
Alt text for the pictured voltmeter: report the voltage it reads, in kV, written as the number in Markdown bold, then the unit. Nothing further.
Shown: **16** kV
